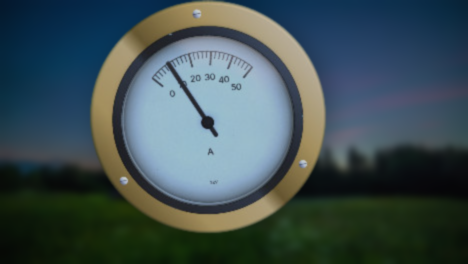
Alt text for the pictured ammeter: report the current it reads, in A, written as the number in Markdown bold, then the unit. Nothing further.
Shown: **10** A
